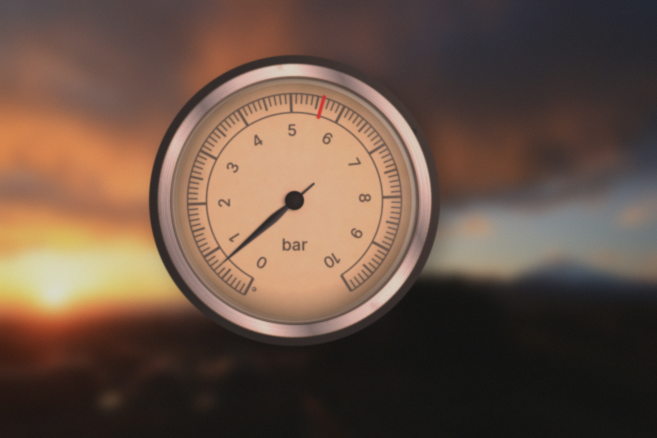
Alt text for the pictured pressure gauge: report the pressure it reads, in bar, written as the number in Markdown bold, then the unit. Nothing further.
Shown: **0.7** bar
